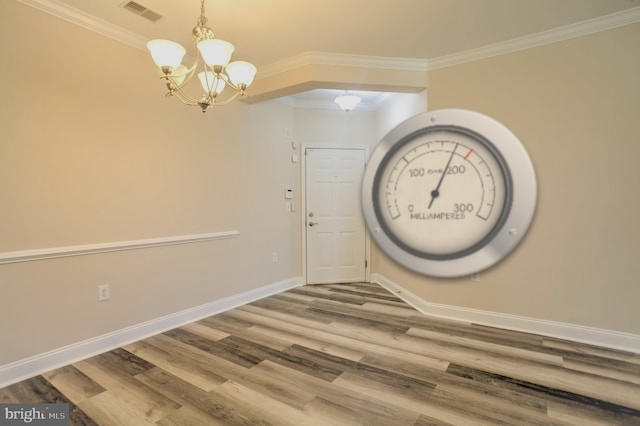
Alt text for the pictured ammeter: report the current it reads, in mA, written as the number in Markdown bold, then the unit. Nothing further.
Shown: **180** mA
